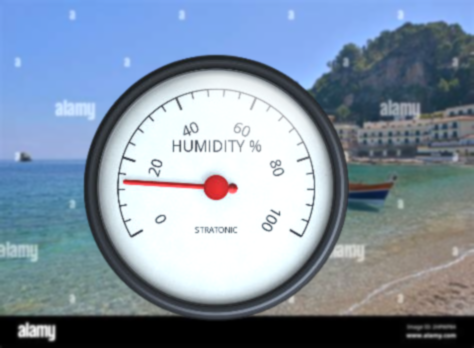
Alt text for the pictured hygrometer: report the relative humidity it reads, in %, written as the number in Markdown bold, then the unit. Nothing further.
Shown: **14** %
